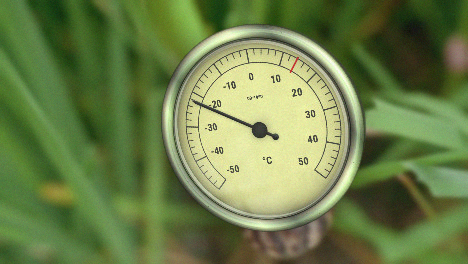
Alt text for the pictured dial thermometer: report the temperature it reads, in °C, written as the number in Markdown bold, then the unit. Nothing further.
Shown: **-22** °C
